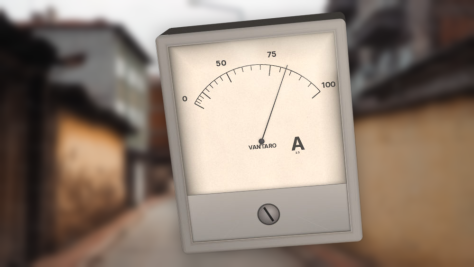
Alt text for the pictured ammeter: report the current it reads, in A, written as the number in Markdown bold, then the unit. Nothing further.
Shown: **82.5** A
